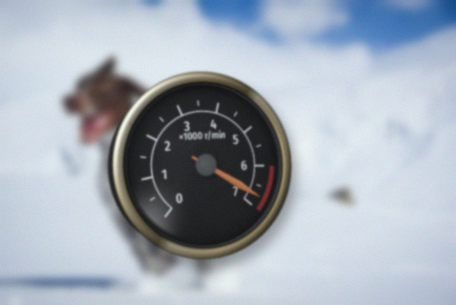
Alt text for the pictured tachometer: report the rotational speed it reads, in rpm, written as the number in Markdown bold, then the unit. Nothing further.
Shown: **6750** rpm
